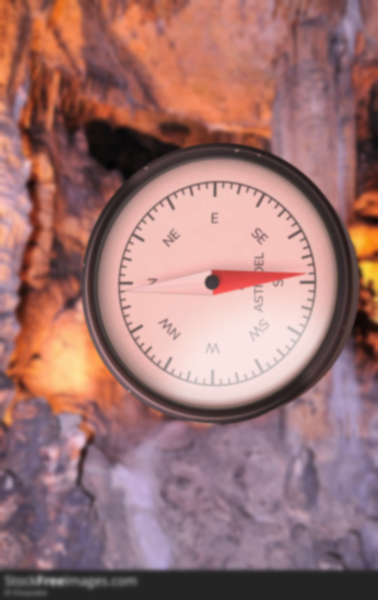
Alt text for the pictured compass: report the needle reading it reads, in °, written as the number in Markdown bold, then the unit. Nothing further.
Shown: **175** °
